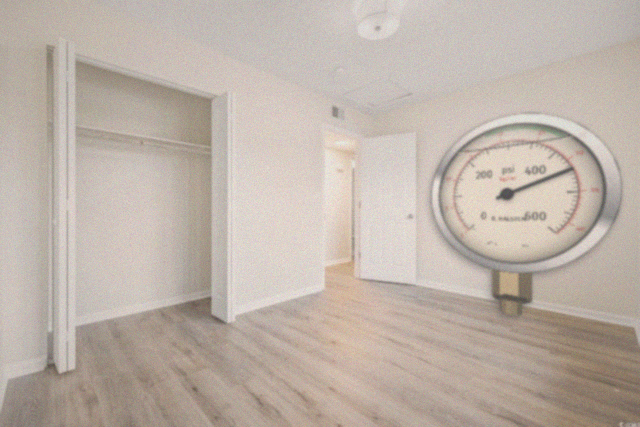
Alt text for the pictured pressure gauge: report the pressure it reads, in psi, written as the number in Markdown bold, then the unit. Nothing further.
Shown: **450** psi
